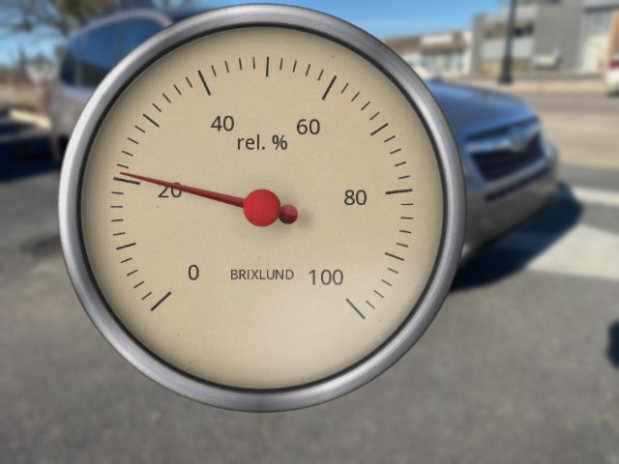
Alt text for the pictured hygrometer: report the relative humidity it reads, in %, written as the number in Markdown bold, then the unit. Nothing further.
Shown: **21** %
